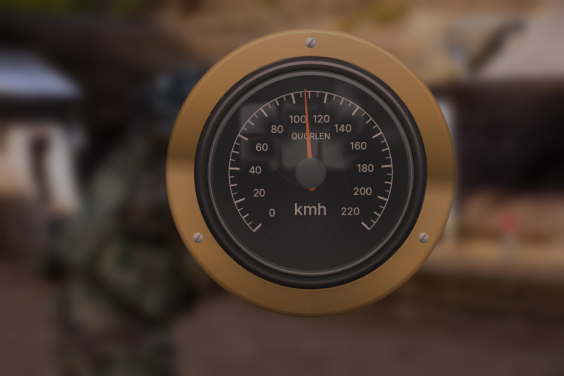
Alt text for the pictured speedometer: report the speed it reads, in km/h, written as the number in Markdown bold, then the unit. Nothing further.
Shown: **107.5** km/h
